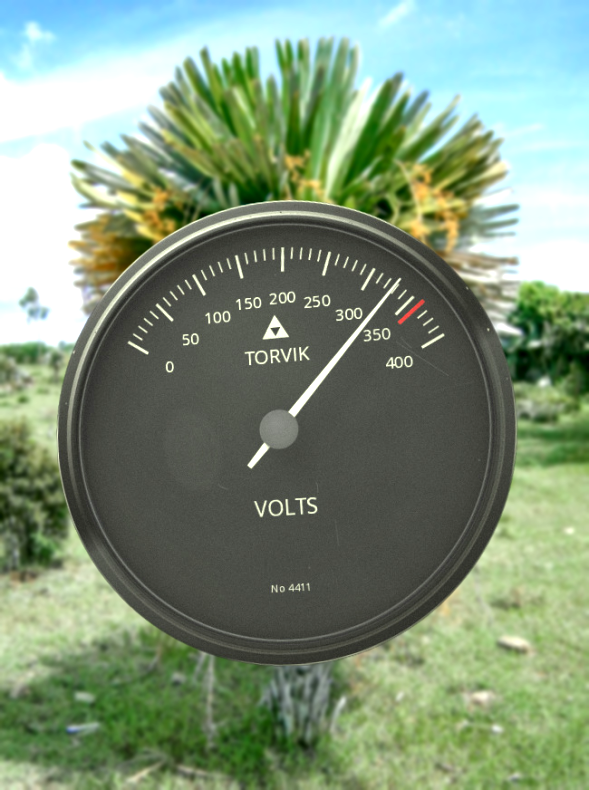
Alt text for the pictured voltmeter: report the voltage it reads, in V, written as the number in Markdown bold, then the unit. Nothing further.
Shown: **330** V
